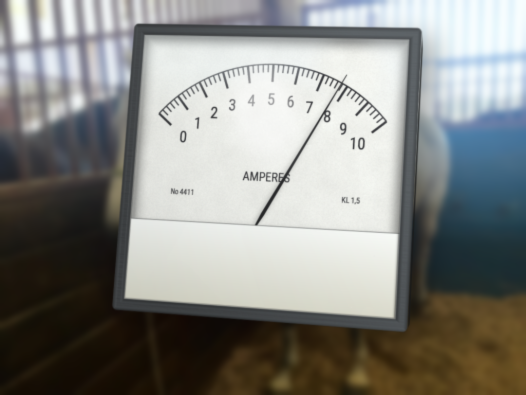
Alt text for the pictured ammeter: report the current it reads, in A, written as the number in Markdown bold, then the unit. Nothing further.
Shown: **7.8** A
